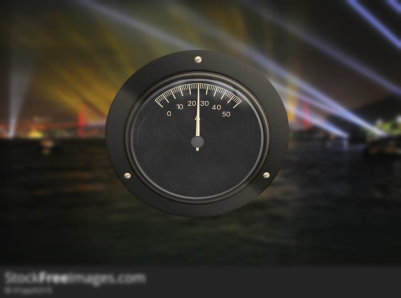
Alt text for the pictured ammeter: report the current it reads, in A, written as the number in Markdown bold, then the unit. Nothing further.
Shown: **25** A
